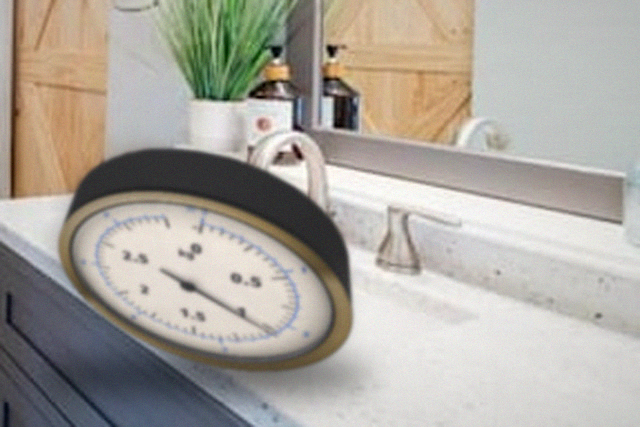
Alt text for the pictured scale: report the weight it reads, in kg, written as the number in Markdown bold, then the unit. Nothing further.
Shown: **1** kg
